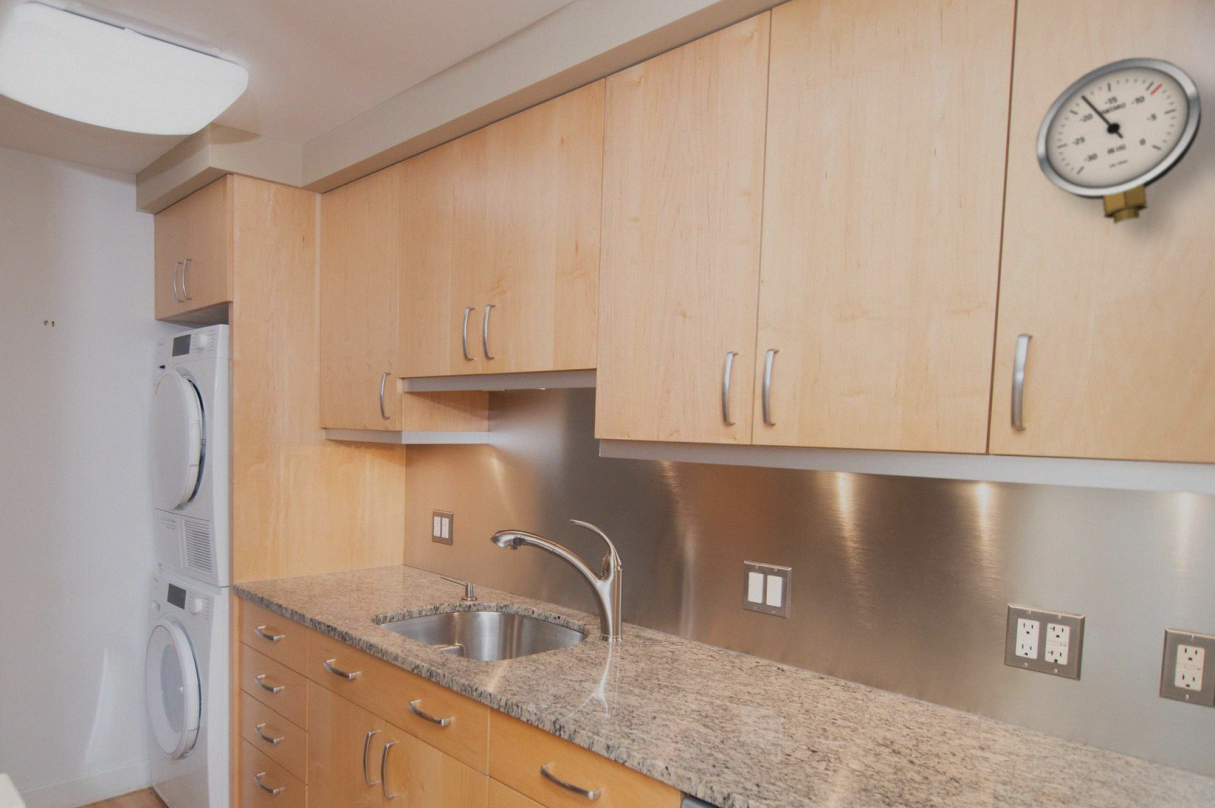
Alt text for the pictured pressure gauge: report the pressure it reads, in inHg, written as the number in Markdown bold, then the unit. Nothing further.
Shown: **-18** inHg
